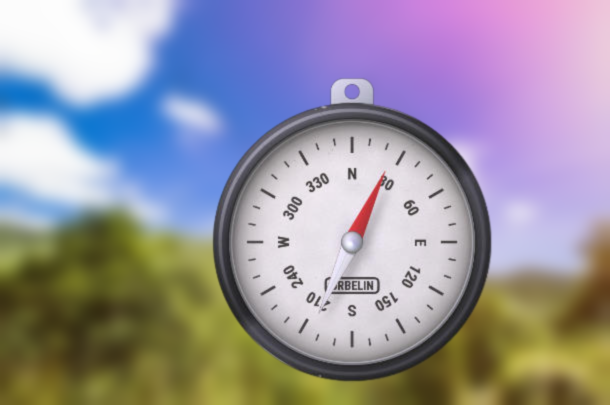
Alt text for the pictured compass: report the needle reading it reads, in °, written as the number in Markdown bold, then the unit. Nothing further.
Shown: **25** °
